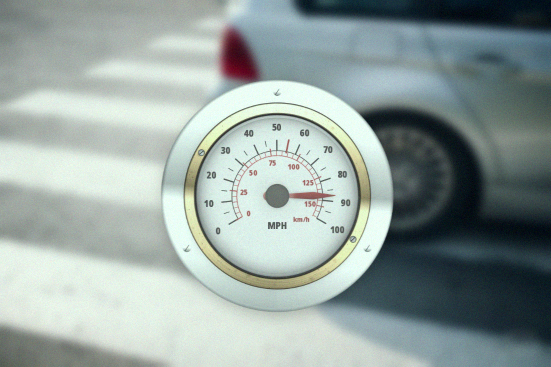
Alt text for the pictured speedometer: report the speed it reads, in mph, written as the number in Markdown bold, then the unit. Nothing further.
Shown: **87.5** mph
